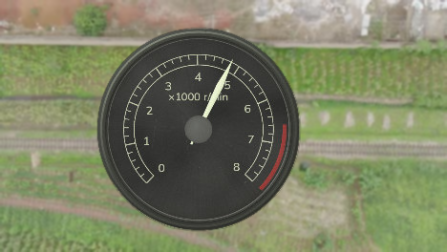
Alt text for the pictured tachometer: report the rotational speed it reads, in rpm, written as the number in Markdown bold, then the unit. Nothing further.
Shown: **4800** rpm
